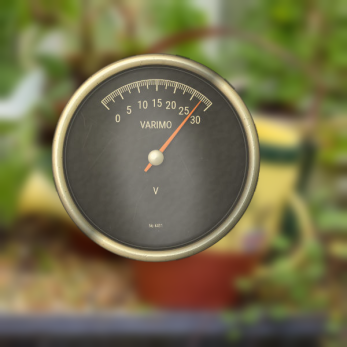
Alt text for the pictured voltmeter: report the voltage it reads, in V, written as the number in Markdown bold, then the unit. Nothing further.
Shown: **27.5** V
